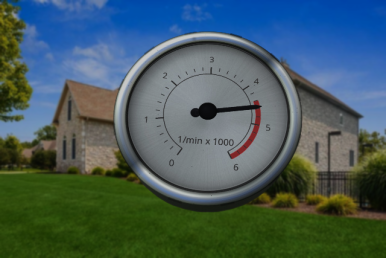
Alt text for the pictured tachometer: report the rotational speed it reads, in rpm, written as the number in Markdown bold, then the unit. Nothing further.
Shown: **4600** rpm
